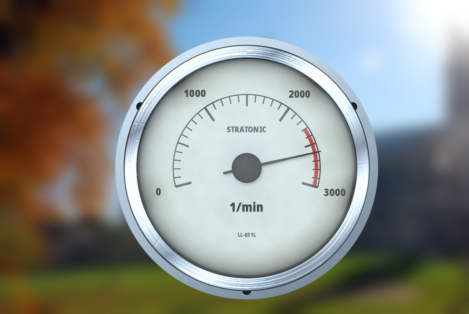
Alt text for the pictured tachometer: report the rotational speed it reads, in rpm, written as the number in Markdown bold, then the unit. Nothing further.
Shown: **2600** rpm
